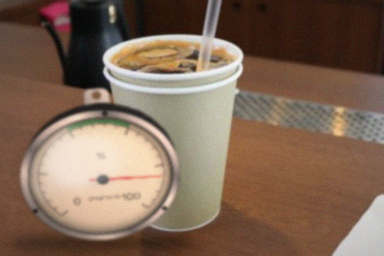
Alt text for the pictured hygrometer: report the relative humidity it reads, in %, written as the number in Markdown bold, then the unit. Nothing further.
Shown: **84** %
